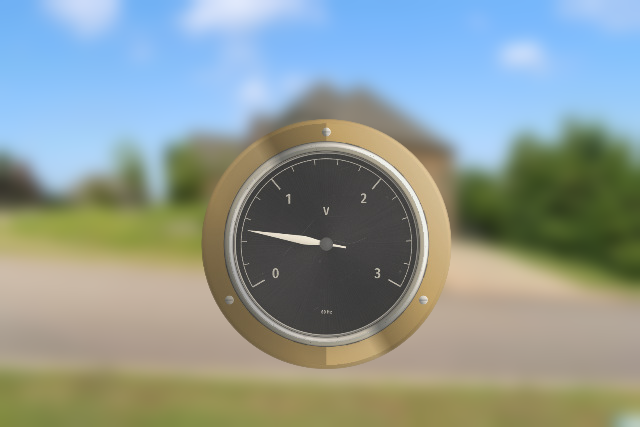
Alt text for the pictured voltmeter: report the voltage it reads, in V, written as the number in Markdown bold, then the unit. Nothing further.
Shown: **0.5** V
